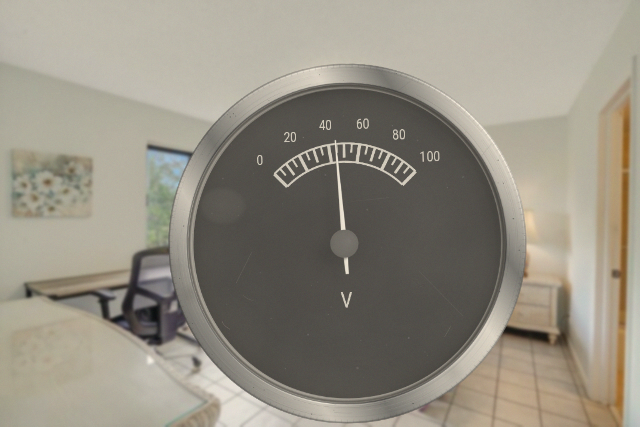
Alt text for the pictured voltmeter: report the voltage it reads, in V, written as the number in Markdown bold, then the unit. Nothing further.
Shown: **45** V
